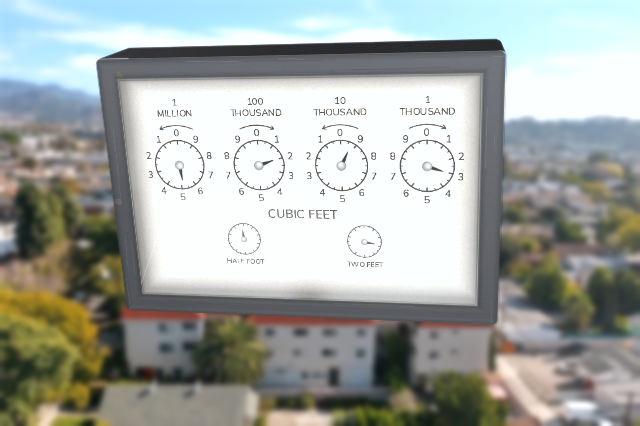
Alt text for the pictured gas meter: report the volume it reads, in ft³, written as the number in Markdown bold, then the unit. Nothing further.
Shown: **519300** ft³
